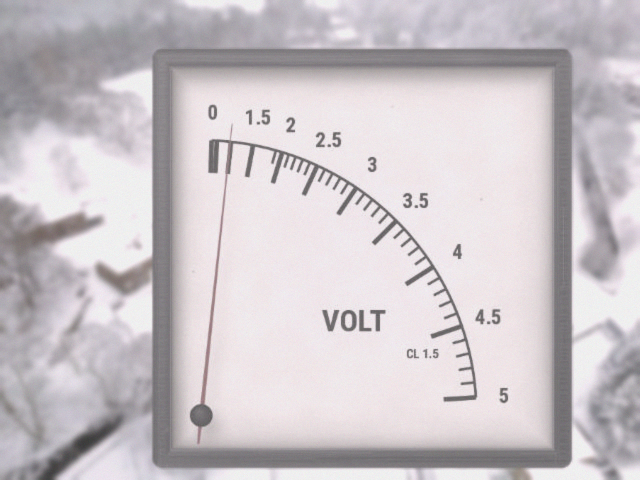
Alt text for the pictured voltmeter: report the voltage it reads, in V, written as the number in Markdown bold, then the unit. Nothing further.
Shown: **1** V
